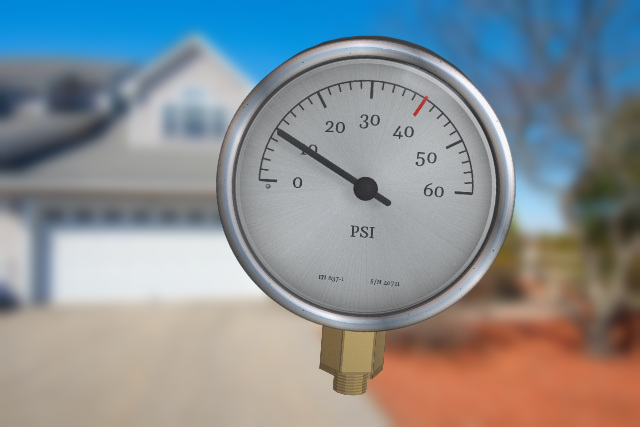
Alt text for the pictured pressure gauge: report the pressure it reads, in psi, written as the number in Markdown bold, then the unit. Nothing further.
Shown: **10** psi
